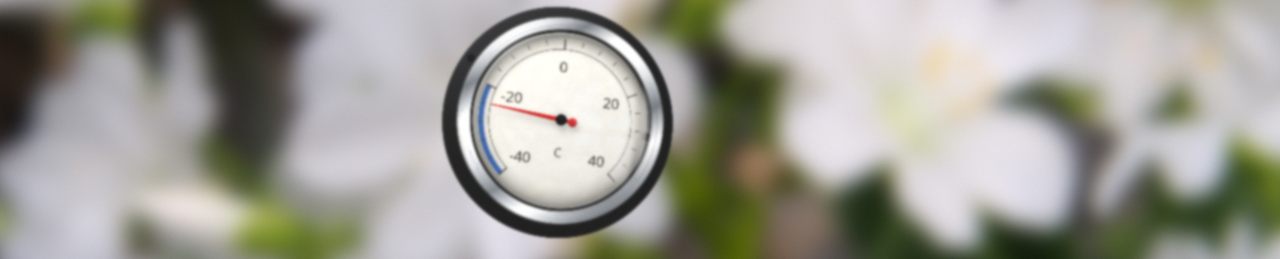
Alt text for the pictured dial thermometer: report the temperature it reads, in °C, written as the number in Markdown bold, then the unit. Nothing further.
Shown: **-24** °C
